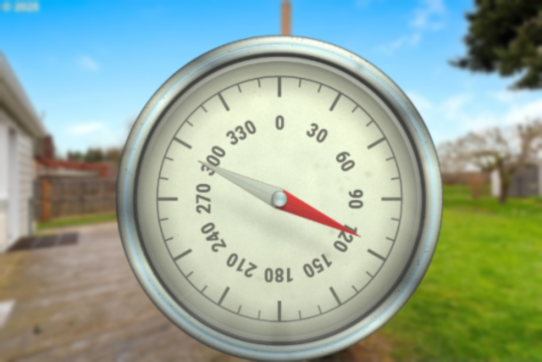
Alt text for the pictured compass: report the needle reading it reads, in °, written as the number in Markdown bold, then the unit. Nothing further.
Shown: **115** °
